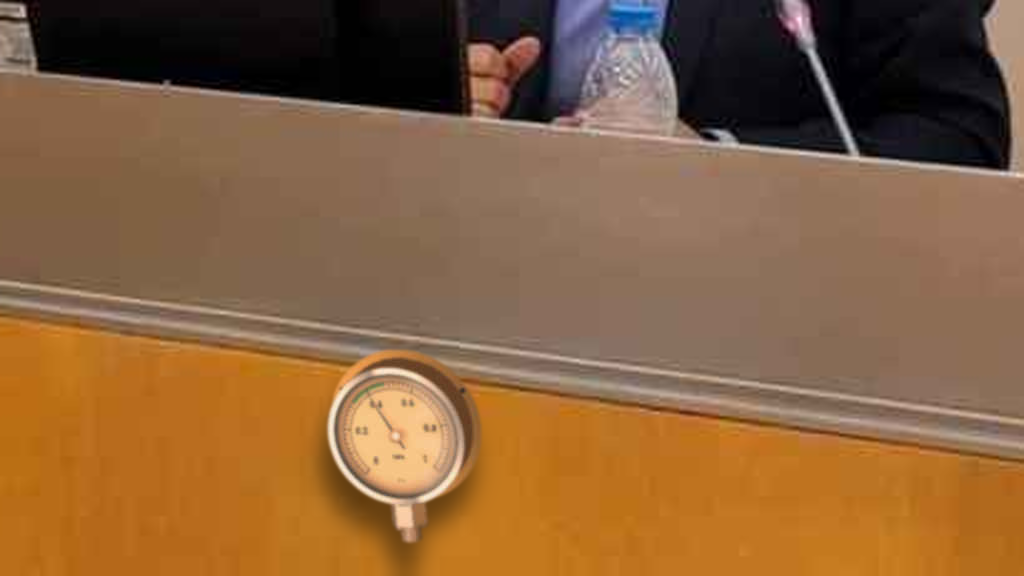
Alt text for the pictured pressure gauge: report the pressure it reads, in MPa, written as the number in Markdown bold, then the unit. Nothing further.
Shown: **0.4** MPa
